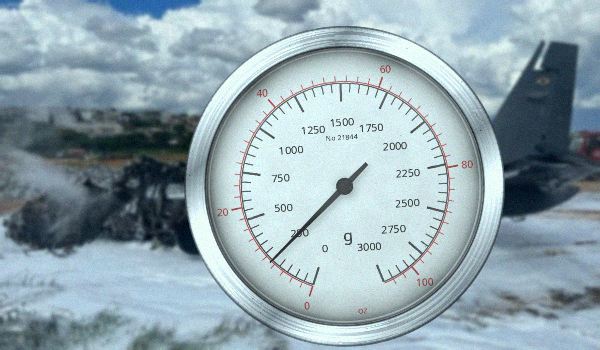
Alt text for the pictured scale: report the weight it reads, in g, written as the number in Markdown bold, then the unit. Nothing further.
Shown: **250** g
